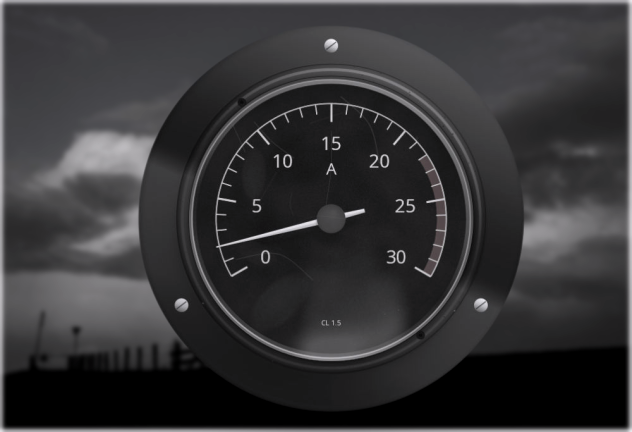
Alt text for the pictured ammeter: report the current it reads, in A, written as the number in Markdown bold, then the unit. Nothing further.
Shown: **2** A
